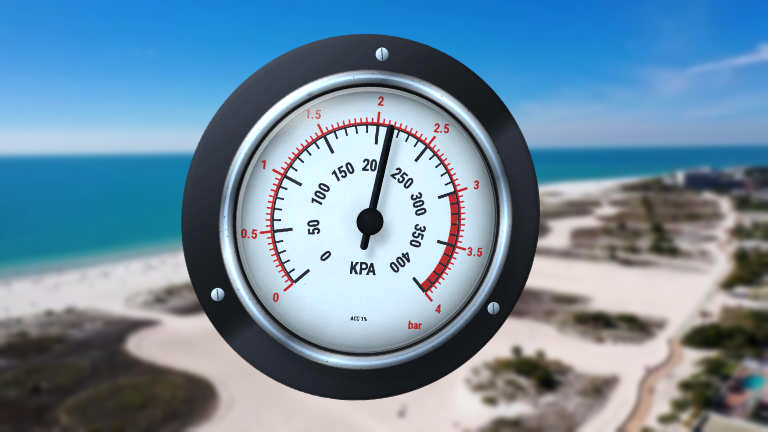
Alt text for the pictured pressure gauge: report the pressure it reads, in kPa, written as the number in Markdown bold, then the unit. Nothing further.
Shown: **210** kPa
